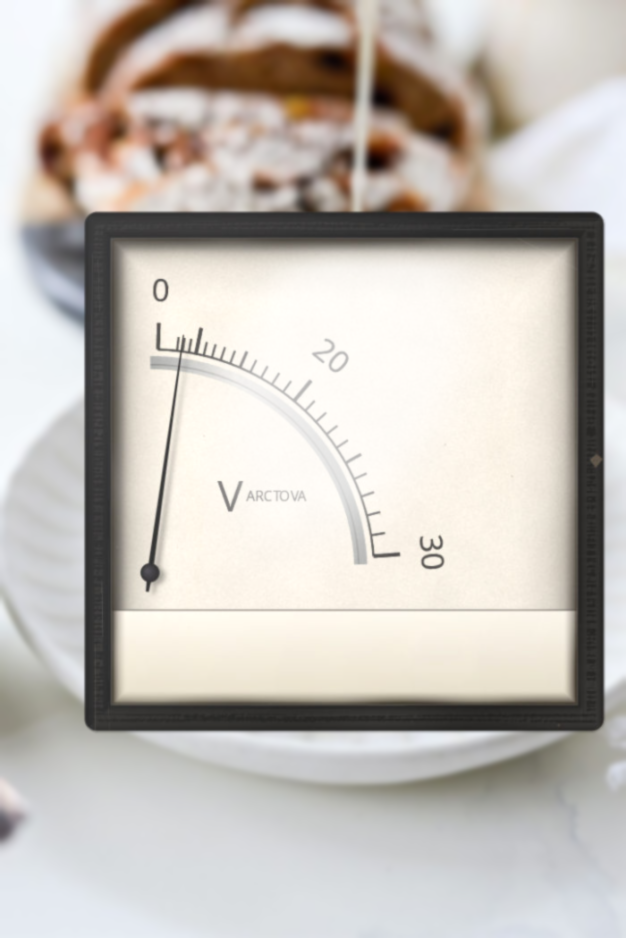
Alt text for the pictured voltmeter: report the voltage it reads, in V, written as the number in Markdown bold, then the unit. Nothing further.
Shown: **8** V
